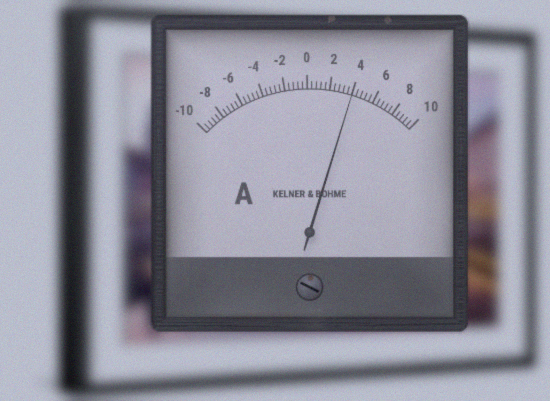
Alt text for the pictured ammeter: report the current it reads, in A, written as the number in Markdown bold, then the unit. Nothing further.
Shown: **4** A
